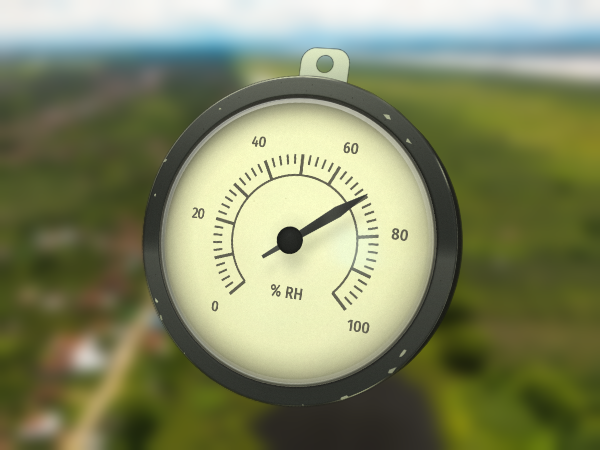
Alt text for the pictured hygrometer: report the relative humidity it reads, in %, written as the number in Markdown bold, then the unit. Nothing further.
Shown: **70** %
